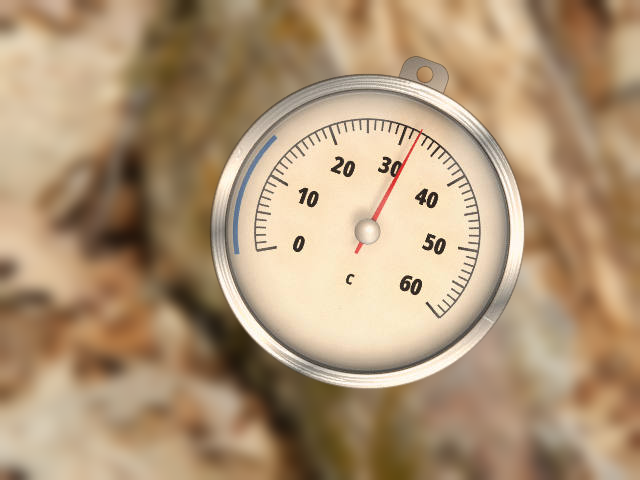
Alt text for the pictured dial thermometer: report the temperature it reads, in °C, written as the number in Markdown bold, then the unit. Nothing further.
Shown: **32** °C
